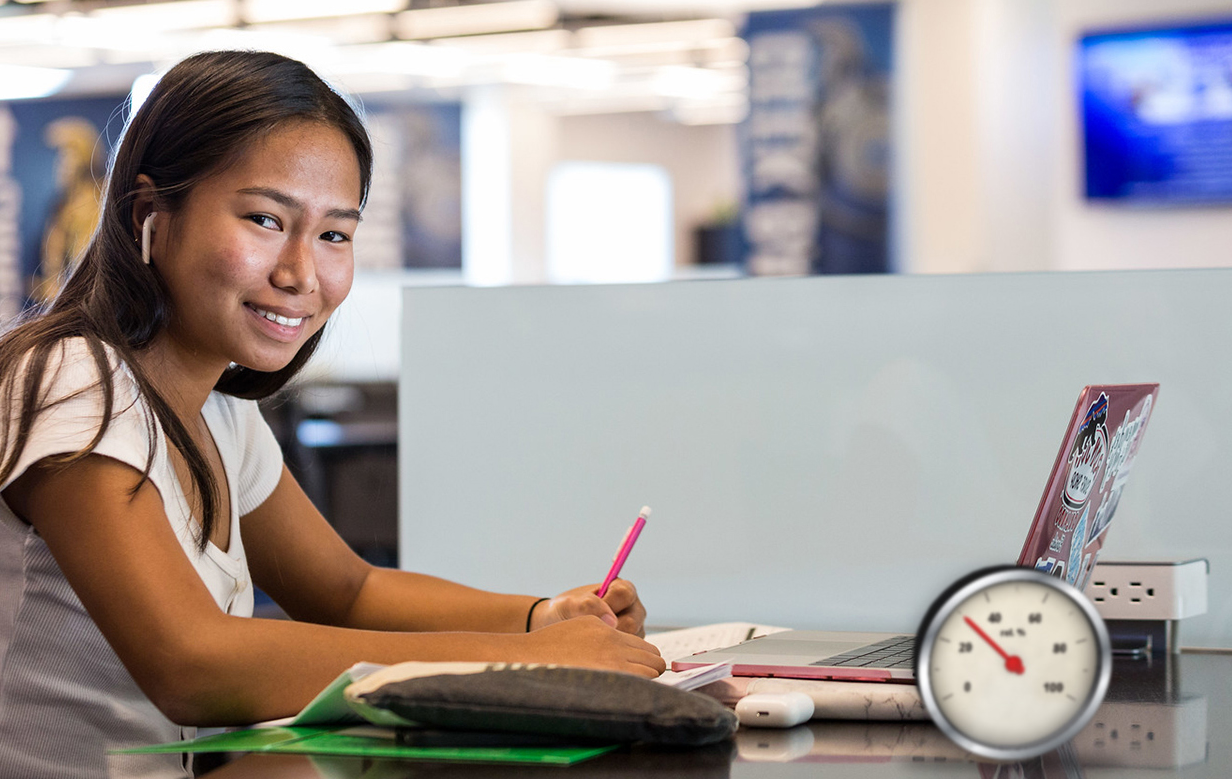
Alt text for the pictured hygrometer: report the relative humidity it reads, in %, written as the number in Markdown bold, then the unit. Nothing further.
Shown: **30** %
